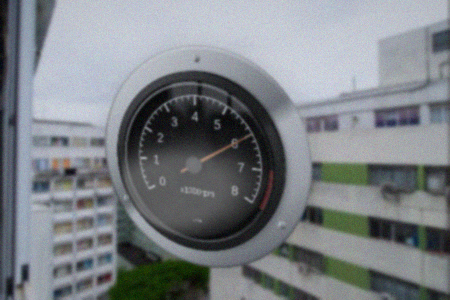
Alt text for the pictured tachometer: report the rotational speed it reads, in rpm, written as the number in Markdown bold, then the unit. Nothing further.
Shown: **6000** rpm
